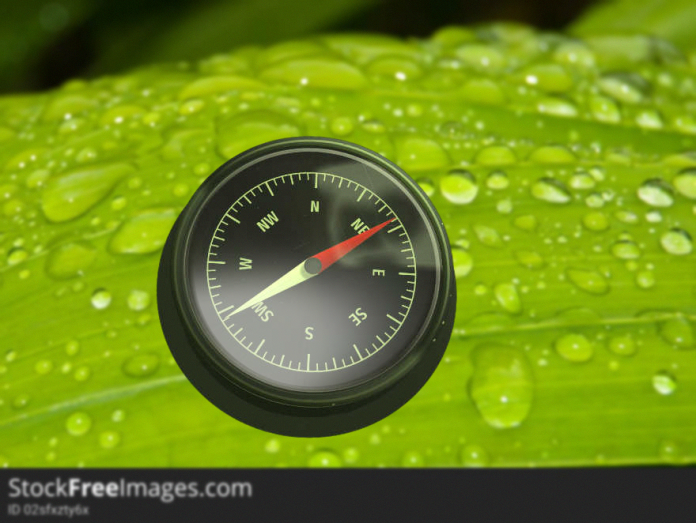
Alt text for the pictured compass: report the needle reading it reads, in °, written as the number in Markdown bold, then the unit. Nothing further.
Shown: **55** °
